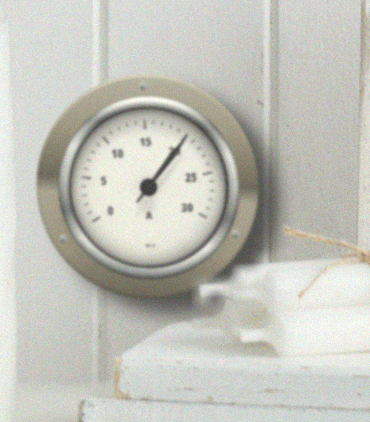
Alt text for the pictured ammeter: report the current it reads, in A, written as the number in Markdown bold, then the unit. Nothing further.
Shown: **20** A
